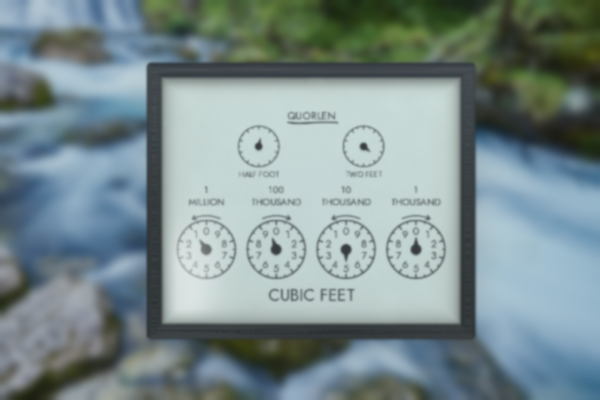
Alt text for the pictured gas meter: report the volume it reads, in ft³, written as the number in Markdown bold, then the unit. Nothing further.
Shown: **95000** ft³
